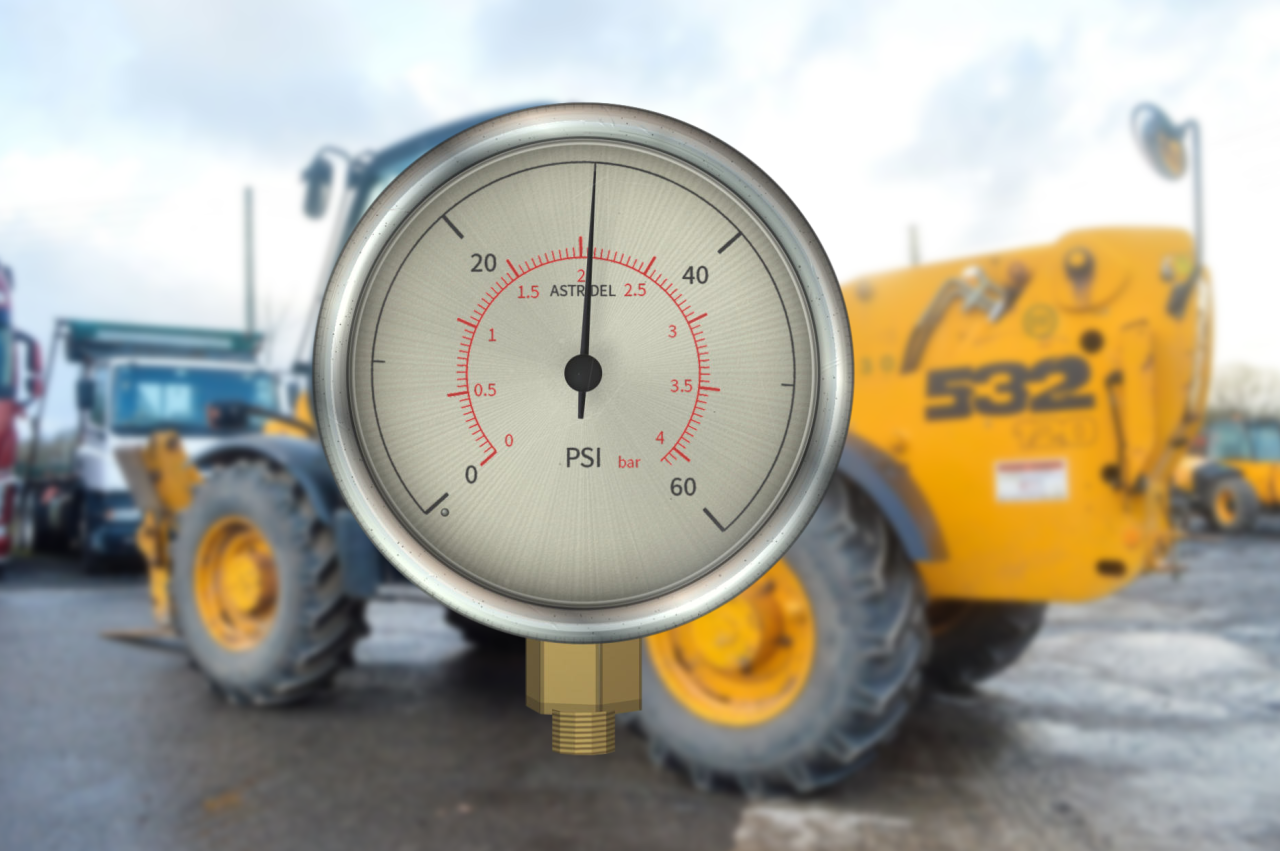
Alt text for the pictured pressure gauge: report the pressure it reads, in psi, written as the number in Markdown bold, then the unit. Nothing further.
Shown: **30** psi
